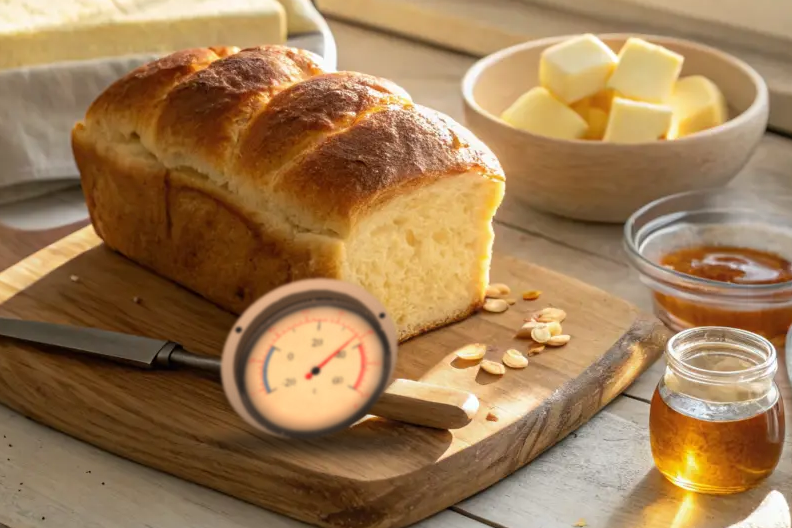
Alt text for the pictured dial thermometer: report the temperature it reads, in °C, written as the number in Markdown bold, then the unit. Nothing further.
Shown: **35** °C
